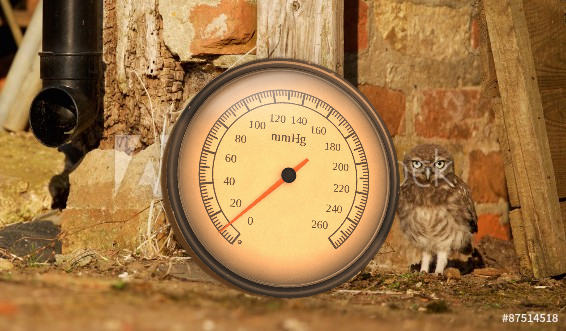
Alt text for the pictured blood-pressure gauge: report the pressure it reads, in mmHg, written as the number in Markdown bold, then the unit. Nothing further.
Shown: **10** mmHg
